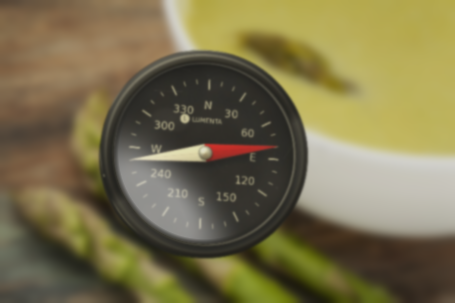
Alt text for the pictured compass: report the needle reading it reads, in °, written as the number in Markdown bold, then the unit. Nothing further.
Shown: **80** °
